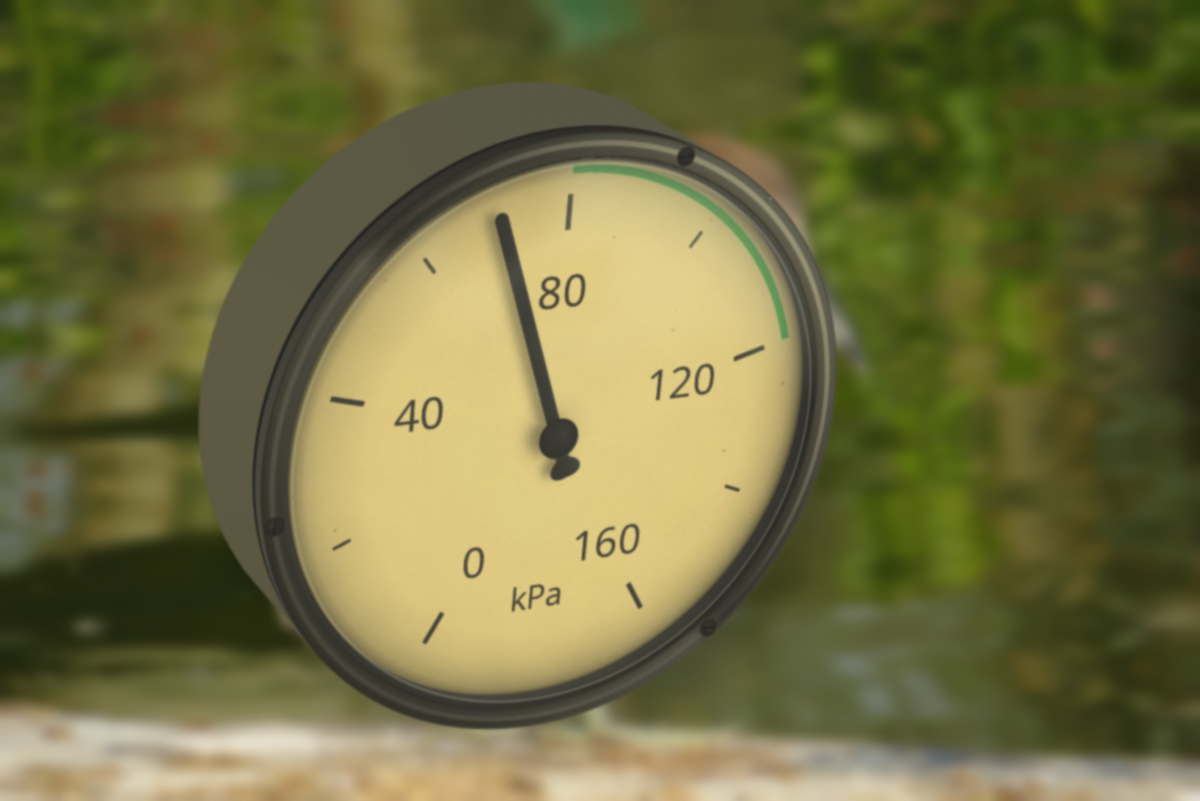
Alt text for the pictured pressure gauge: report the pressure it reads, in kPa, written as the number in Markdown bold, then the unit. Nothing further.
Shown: **70** kPa
